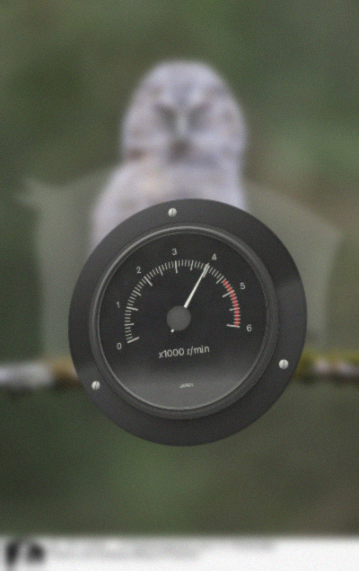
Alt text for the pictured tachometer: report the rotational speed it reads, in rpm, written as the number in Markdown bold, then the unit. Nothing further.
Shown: **4000** rpm
